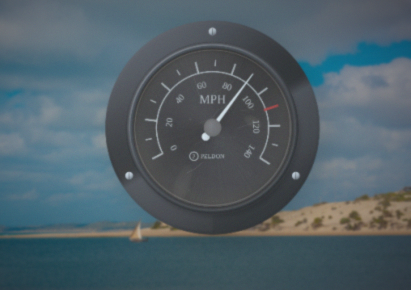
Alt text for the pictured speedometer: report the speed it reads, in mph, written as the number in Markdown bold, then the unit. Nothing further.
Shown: **90** mph
